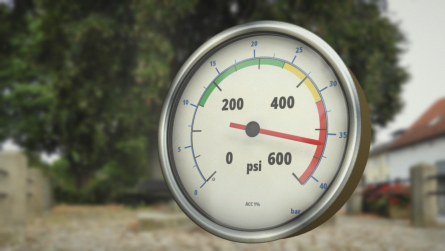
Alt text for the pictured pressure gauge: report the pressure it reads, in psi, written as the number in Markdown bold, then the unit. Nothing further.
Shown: **525** psi
